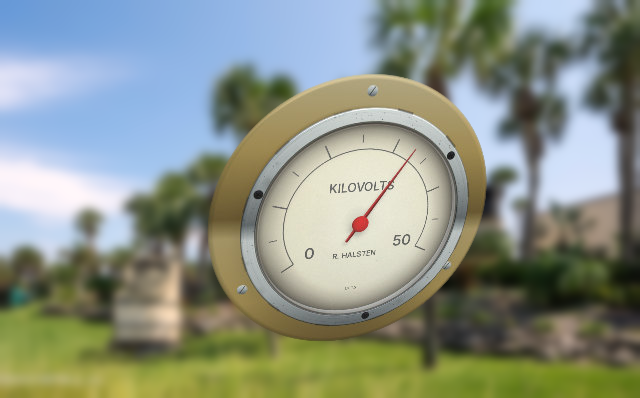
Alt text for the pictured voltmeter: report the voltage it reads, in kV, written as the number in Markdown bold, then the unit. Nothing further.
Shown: **32.5** kV
